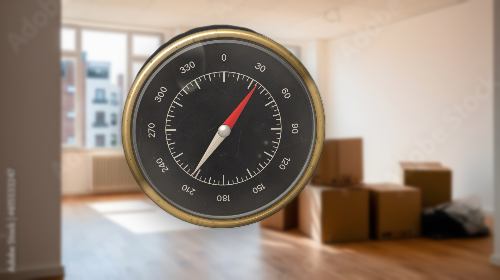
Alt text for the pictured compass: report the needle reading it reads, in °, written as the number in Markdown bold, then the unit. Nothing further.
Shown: **35** °
